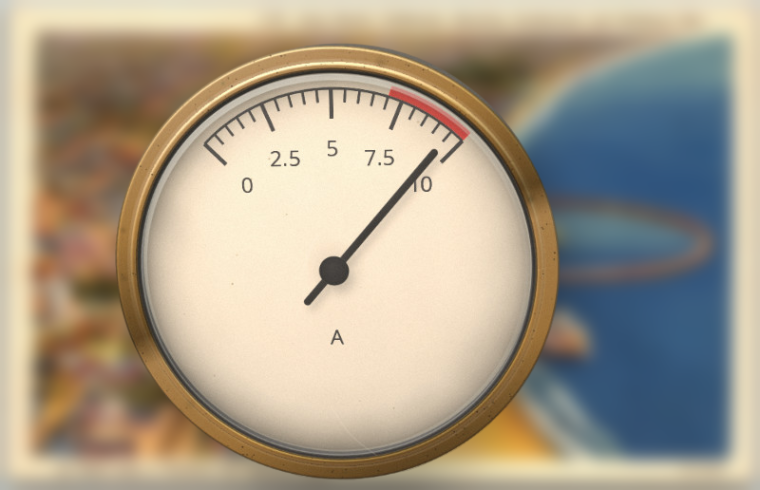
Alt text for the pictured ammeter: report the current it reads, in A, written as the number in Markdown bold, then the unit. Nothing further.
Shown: **9.5** A
